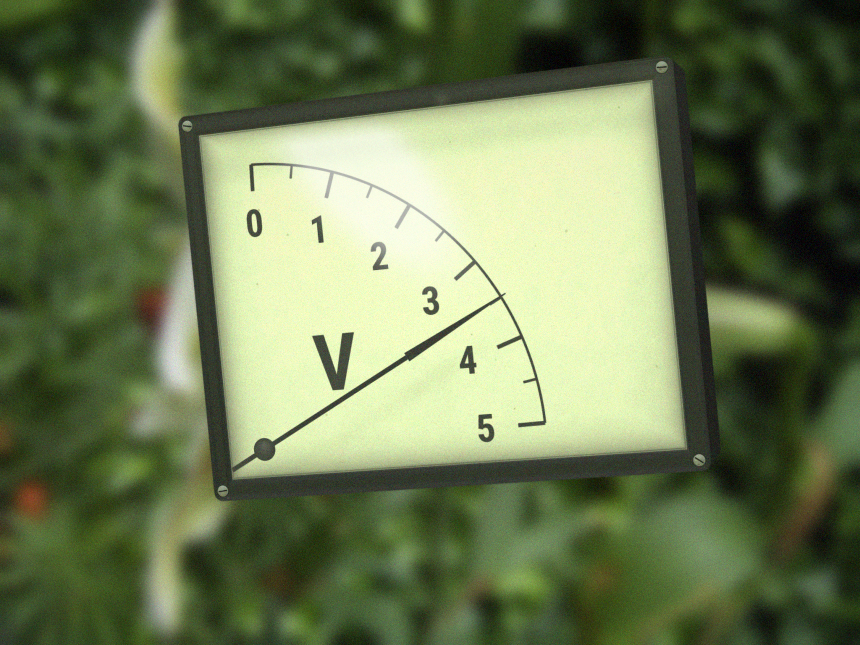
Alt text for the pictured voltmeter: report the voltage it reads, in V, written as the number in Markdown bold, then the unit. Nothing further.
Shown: **3.5** V
